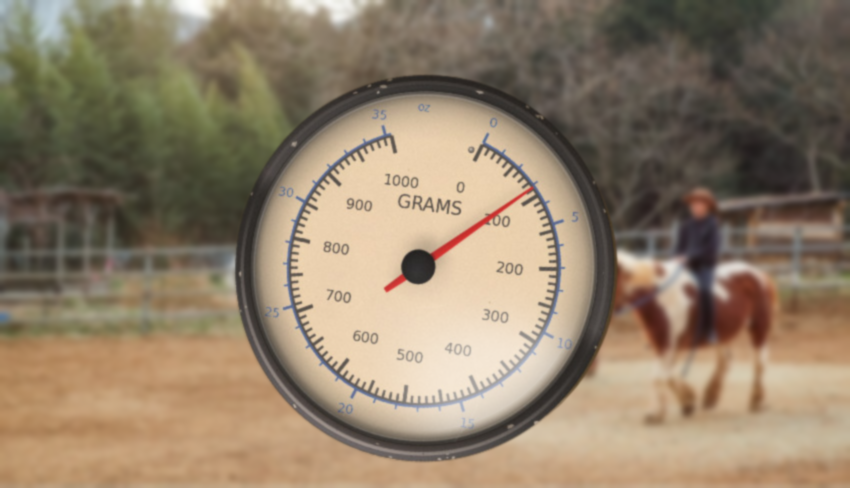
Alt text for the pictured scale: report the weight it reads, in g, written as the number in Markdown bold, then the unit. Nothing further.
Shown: **90** g
